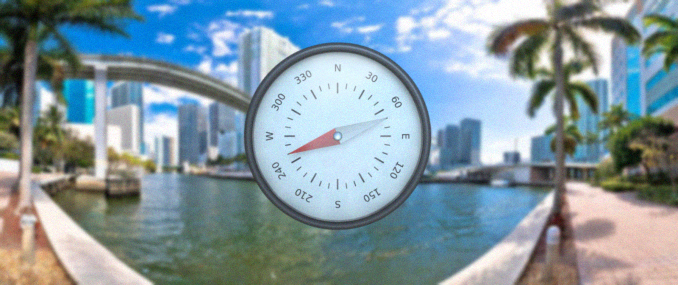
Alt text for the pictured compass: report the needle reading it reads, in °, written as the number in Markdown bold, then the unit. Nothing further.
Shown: **250** °
